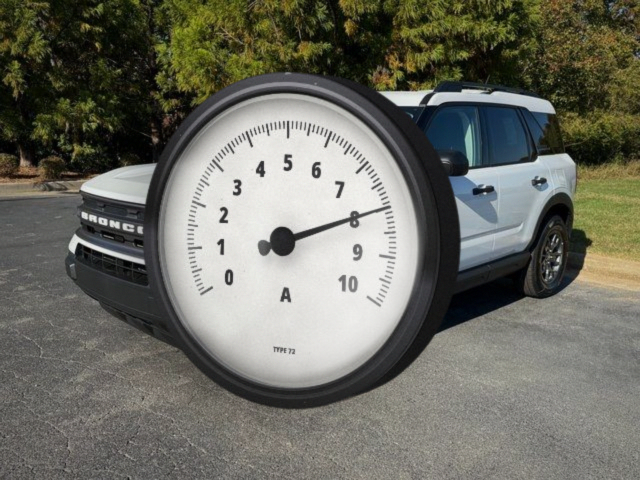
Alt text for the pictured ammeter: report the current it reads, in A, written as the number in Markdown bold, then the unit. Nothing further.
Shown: **8** A
